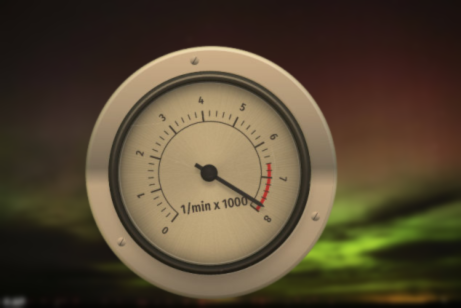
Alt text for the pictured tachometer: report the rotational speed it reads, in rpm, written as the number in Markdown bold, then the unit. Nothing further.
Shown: **7800** rpm
